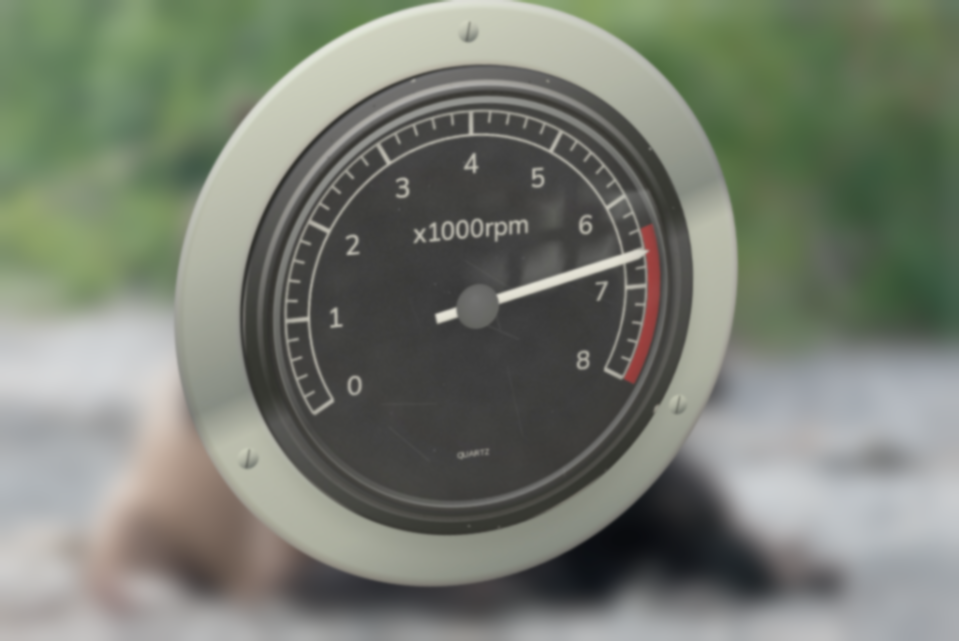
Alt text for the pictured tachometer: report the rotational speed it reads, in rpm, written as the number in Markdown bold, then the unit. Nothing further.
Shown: **6600** rpm
